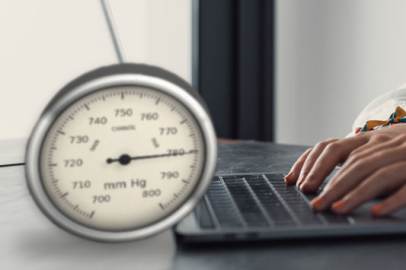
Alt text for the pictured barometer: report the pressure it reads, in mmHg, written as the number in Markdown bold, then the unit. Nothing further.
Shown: **780** mmHg
